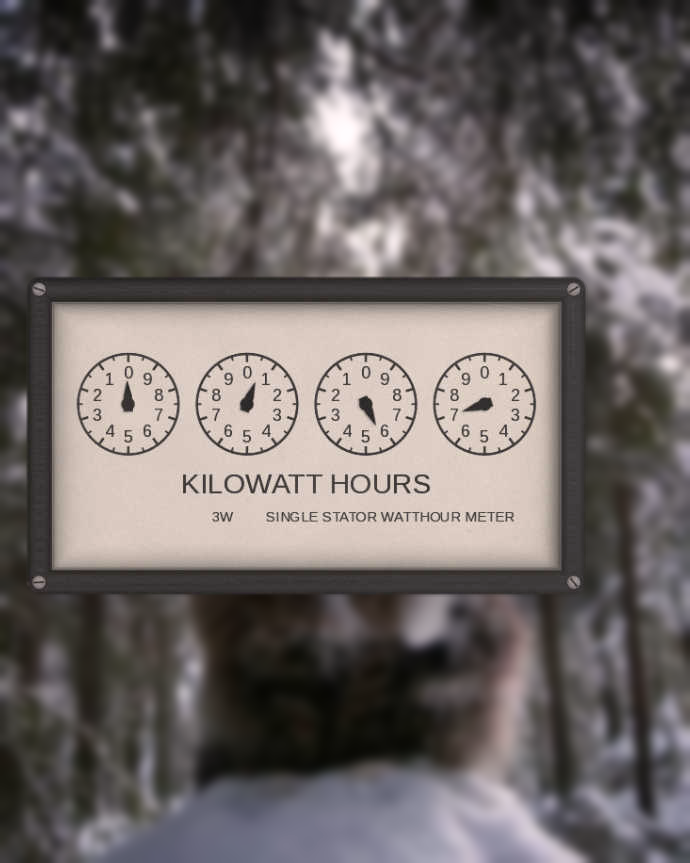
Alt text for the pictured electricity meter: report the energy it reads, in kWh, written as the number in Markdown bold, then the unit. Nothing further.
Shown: **57** kWh
